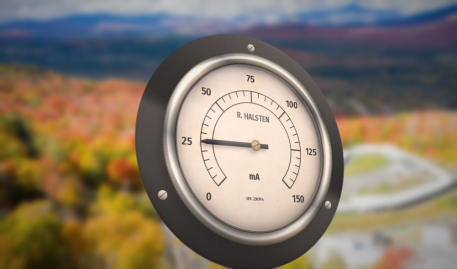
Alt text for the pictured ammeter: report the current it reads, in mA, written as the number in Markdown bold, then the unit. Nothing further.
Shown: **25** mA
